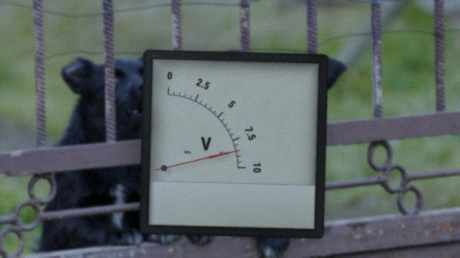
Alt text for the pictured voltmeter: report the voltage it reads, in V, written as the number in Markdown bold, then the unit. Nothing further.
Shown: **8.5** V
